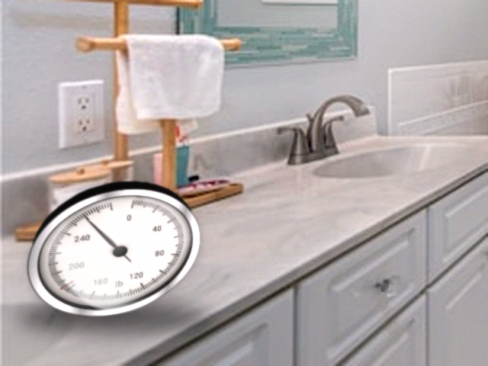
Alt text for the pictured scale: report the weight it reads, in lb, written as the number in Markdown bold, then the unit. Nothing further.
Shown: **260** lb
